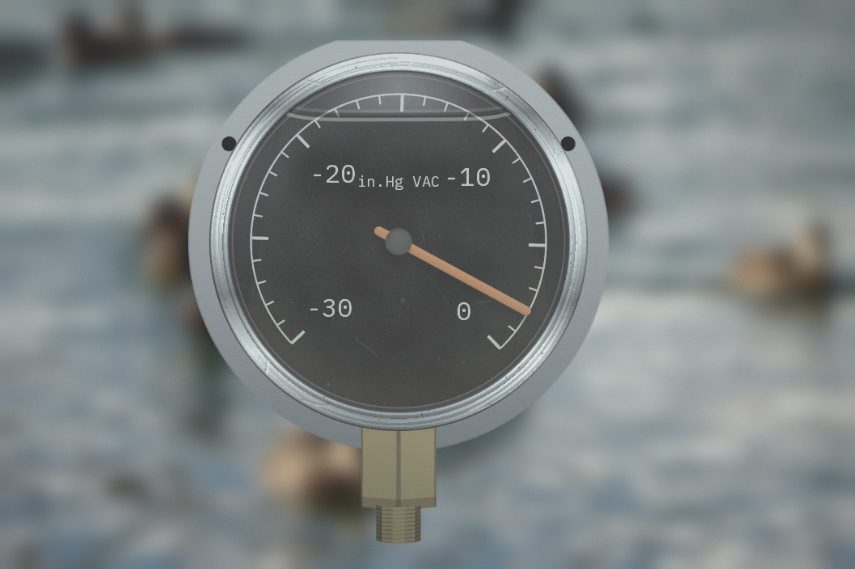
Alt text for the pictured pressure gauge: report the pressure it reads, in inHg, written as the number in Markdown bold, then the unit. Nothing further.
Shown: **-2** inHg
